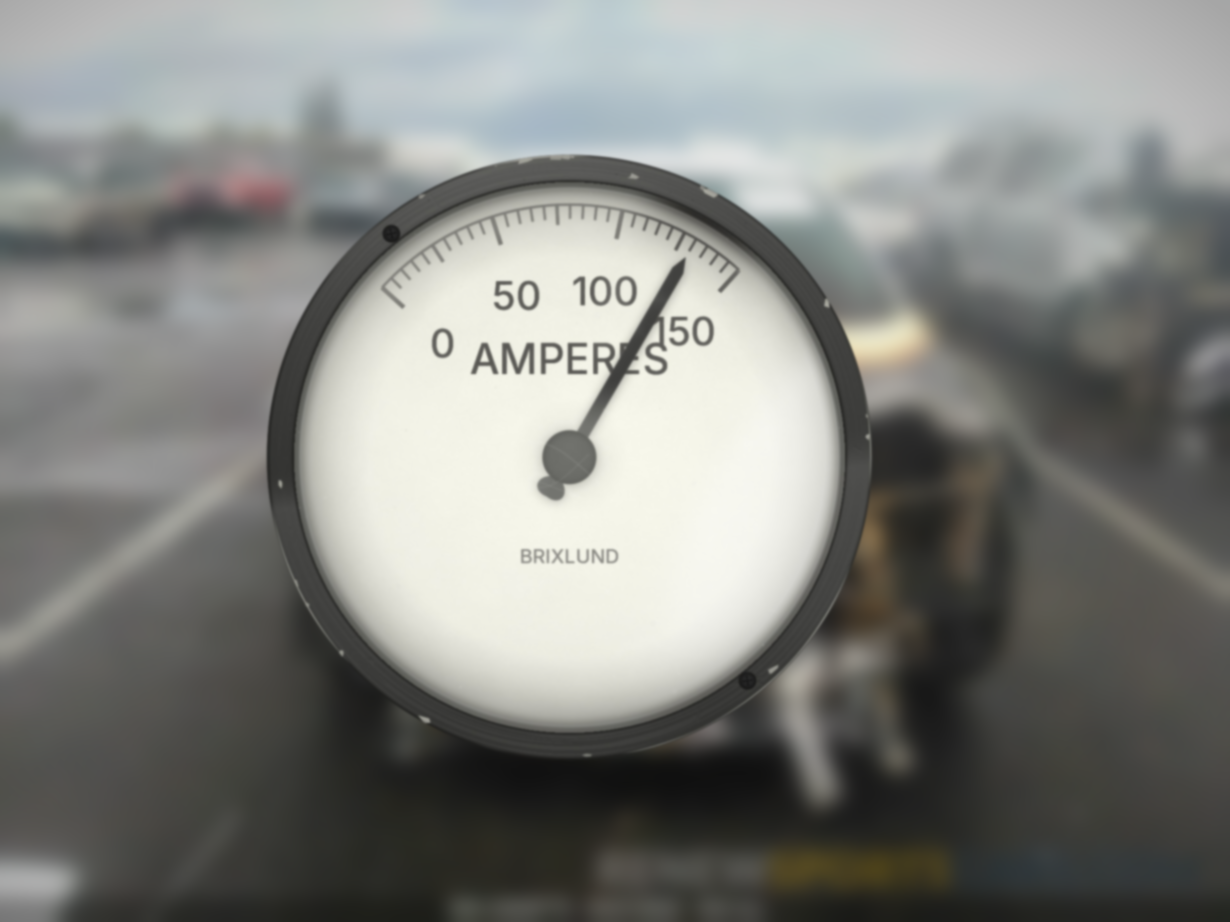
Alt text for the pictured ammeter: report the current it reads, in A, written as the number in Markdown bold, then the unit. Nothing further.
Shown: **130** A
